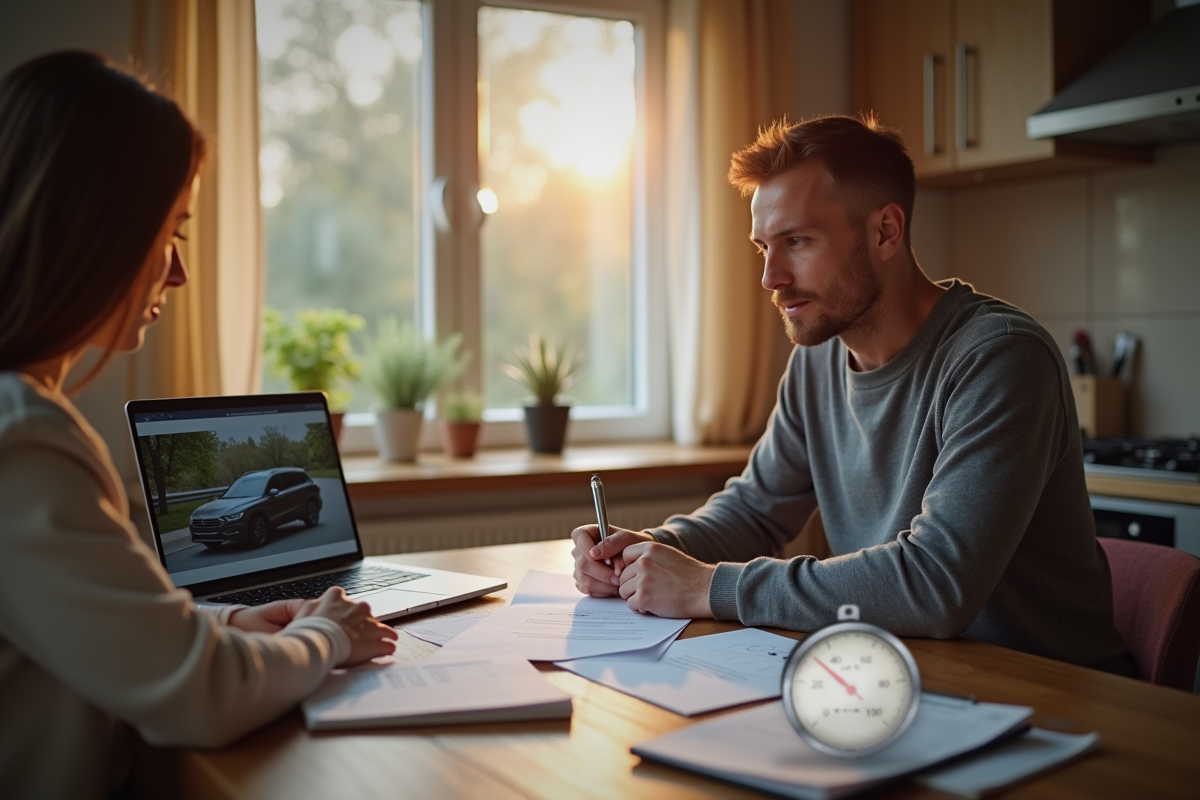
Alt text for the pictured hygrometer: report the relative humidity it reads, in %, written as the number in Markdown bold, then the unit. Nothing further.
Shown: **32** %
